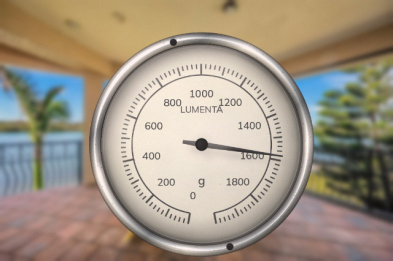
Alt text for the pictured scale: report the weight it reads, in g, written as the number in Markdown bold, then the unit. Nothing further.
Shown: **1580** g
